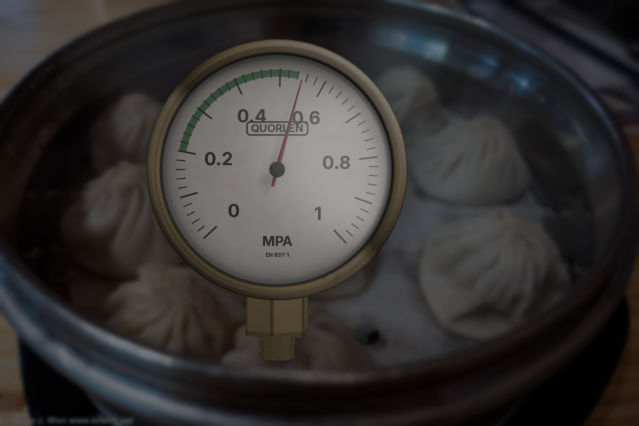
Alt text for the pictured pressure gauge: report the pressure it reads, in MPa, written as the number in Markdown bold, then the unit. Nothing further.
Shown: **0.55** MPa
